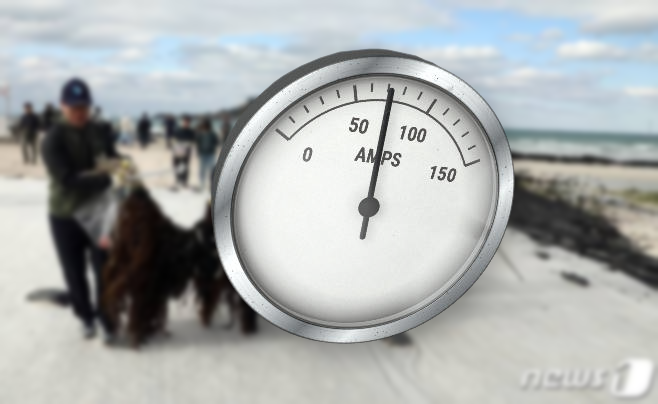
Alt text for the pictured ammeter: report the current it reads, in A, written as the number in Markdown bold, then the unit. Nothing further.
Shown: **70** A
